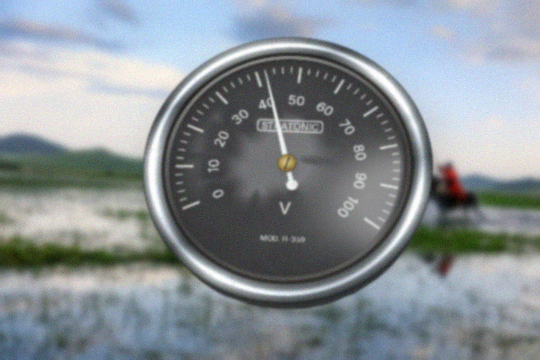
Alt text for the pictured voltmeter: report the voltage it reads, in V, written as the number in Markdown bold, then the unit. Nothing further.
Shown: **42** V
